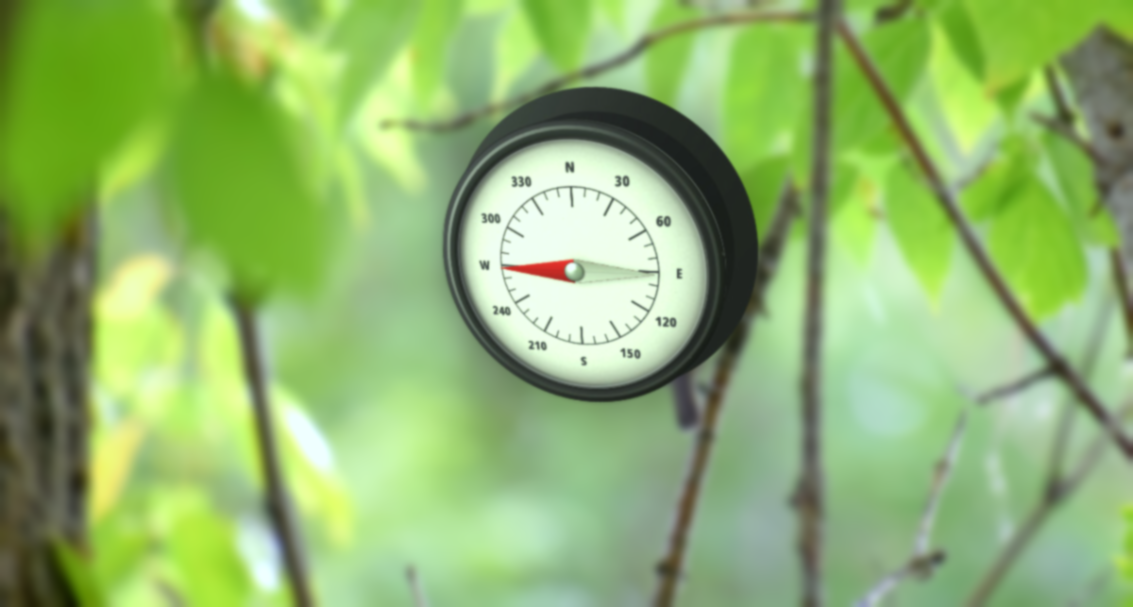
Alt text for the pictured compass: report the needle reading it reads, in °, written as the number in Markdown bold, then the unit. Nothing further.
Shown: **270** °
